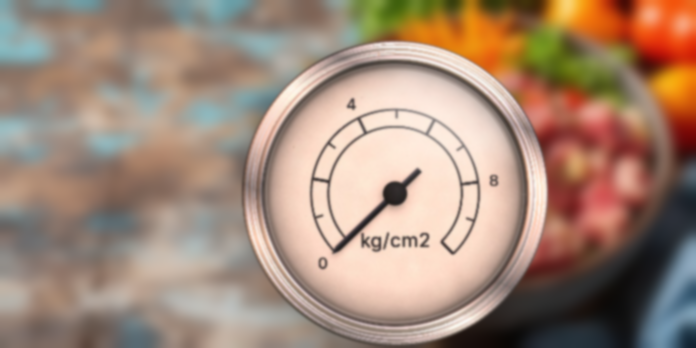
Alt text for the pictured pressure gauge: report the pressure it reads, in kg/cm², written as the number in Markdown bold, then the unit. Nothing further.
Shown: **0** kg/cm²
